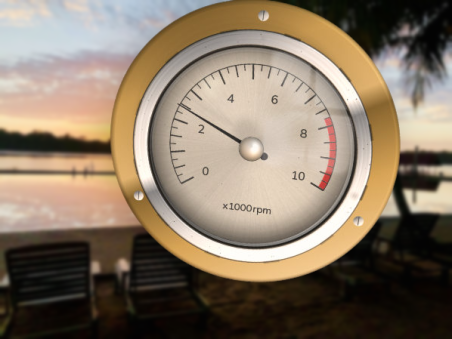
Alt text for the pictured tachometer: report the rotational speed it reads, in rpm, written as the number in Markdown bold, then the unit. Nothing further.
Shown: **2500** rpm
